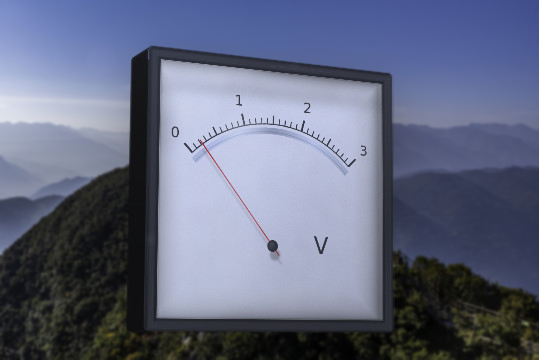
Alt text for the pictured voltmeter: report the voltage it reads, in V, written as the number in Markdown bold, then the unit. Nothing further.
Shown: **0.2** V
